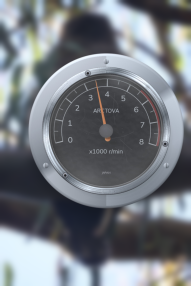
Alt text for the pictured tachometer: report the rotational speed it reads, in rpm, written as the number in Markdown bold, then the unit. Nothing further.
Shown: **3500** rpm
